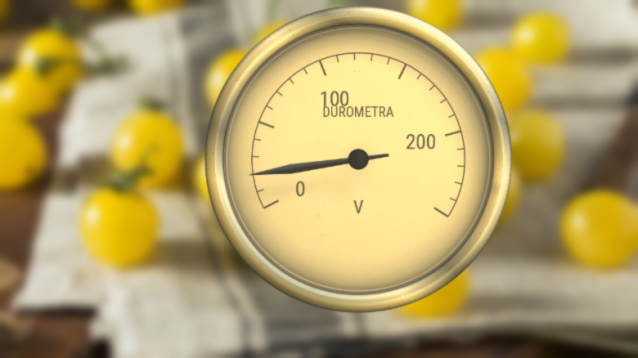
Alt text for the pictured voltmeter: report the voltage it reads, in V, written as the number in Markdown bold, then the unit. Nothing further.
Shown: **20** V
